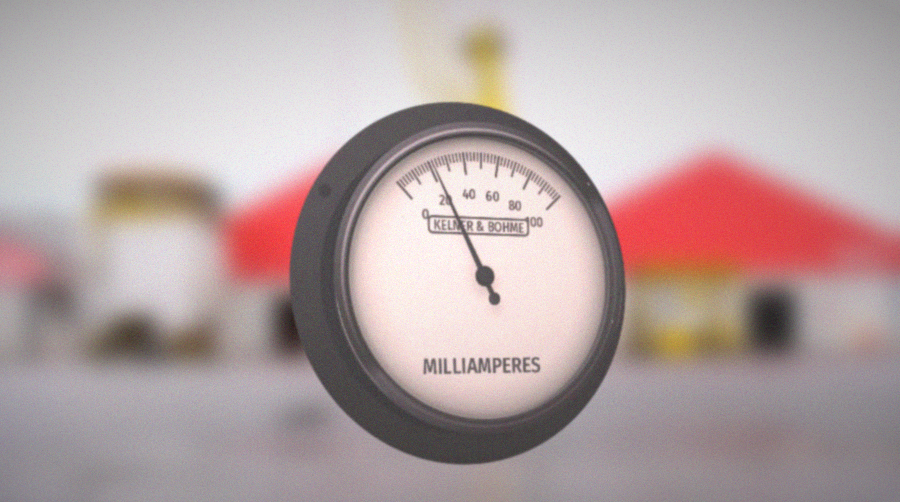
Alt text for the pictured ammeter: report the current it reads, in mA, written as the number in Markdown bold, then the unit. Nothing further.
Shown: **20** mA
